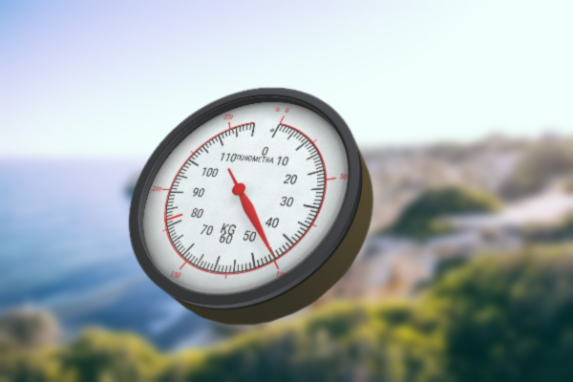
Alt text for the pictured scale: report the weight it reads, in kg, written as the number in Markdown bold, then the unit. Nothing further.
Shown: **45** kg
